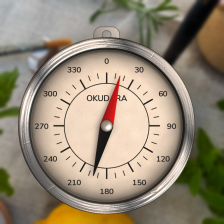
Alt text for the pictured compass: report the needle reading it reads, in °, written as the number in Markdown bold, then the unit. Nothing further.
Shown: **15** °
